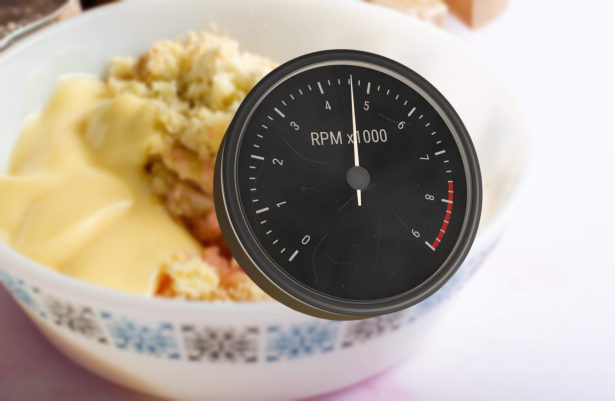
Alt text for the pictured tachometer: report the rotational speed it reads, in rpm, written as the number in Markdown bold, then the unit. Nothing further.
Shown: **4600** rpm
